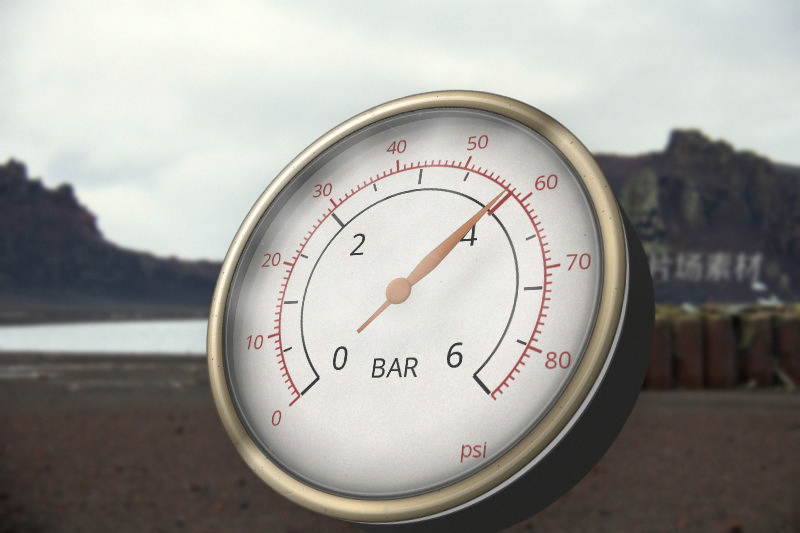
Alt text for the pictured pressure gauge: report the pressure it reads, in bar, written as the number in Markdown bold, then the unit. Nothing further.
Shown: **4** bar
